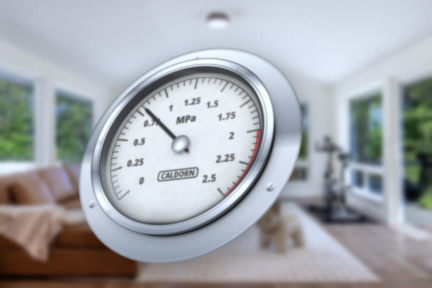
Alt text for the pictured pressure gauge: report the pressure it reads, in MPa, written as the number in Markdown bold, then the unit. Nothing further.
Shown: **0.8** MPa
